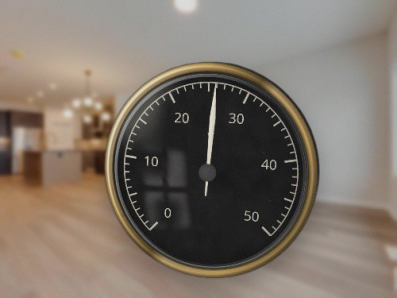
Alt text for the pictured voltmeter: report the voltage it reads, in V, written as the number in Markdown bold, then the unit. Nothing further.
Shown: **26** V
